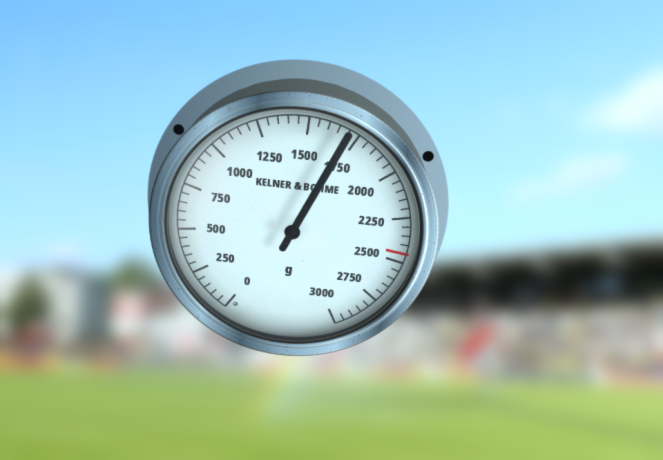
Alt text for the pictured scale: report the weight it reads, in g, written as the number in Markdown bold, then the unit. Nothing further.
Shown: **1700** g
